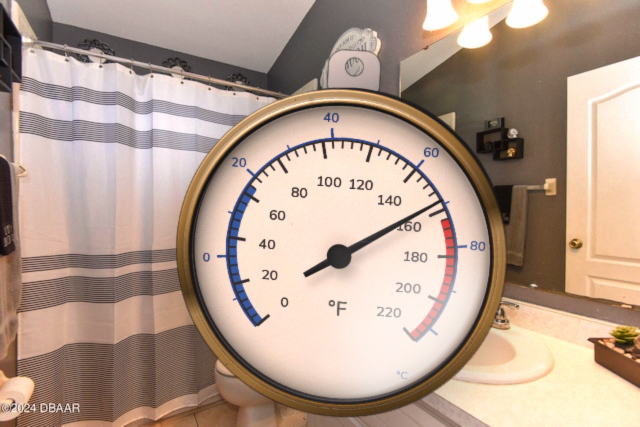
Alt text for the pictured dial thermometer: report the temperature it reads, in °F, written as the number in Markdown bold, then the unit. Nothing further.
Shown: **156** °F
